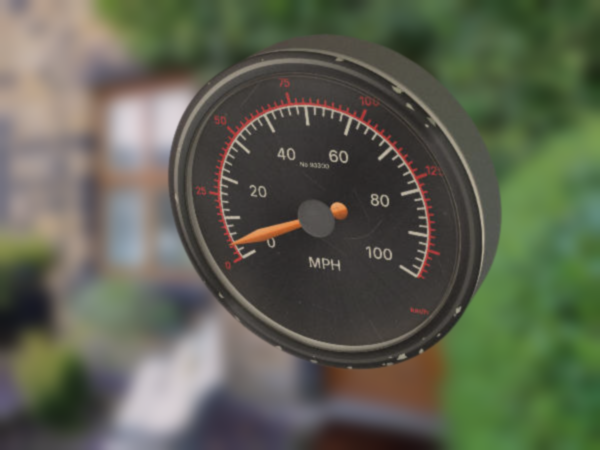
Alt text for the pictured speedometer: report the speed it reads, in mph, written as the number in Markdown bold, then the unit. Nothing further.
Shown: **4** mph
